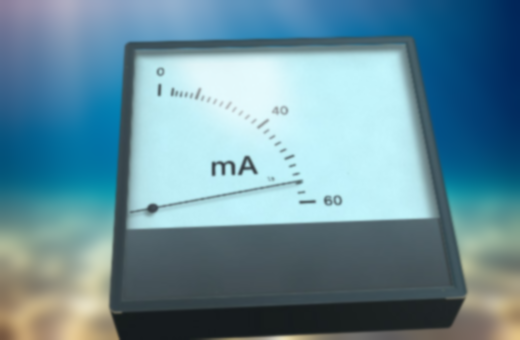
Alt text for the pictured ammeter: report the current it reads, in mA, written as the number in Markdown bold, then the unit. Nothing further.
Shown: **56** mA
